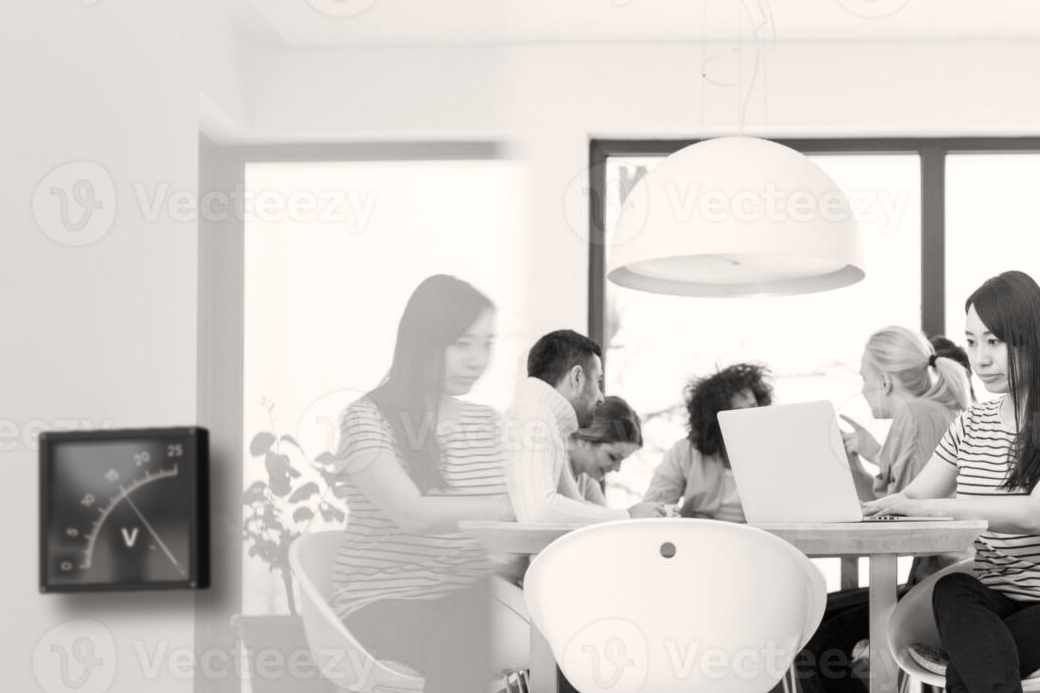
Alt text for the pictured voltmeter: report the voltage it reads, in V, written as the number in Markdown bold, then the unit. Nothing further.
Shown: **15** V
